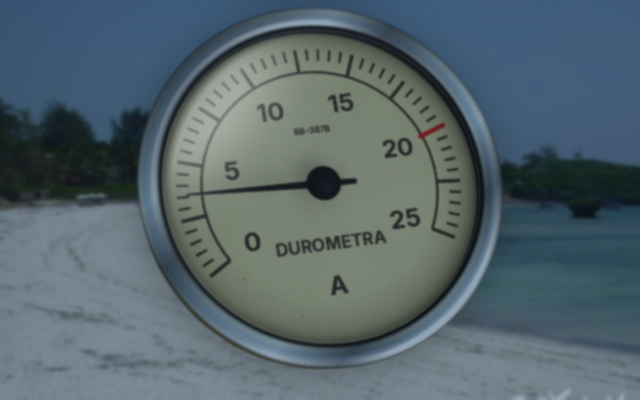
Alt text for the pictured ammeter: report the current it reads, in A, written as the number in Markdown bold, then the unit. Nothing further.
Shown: **3.5** A
